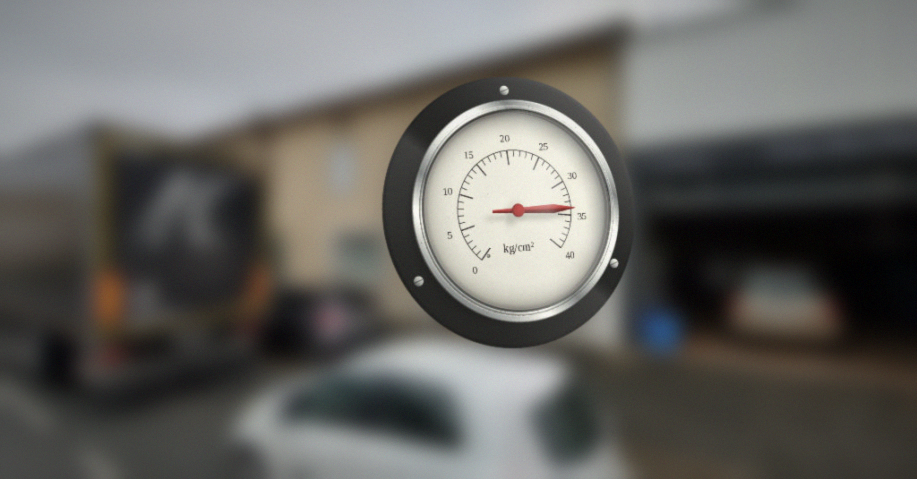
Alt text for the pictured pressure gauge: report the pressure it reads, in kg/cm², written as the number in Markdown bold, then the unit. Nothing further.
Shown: **34** kg/cm²
